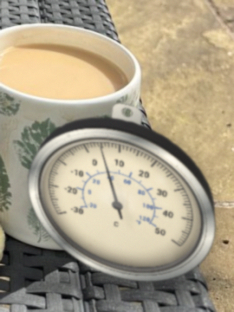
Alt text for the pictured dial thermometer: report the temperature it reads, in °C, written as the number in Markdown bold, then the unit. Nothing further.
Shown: **5** °C
